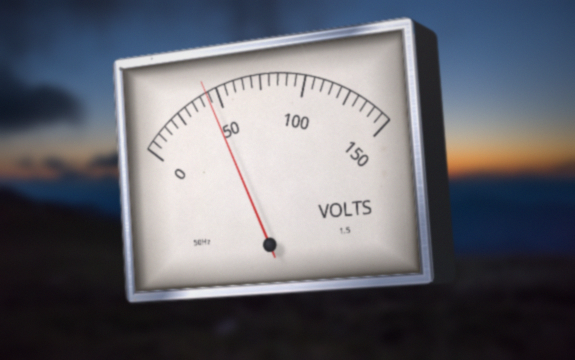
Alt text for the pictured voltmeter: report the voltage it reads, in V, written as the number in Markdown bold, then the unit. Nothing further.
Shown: **45** V
